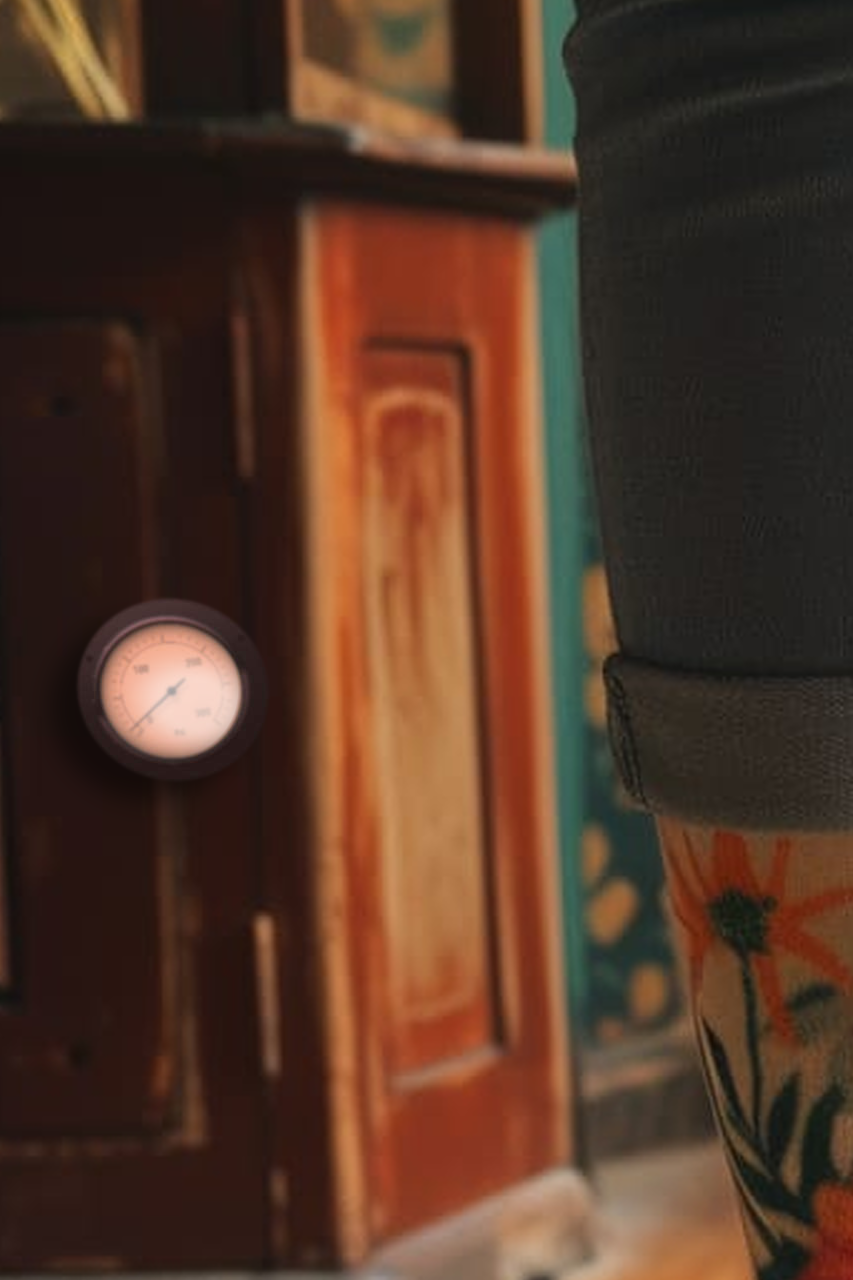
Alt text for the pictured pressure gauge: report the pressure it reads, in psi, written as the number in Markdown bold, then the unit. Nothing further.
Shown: **10** psi
